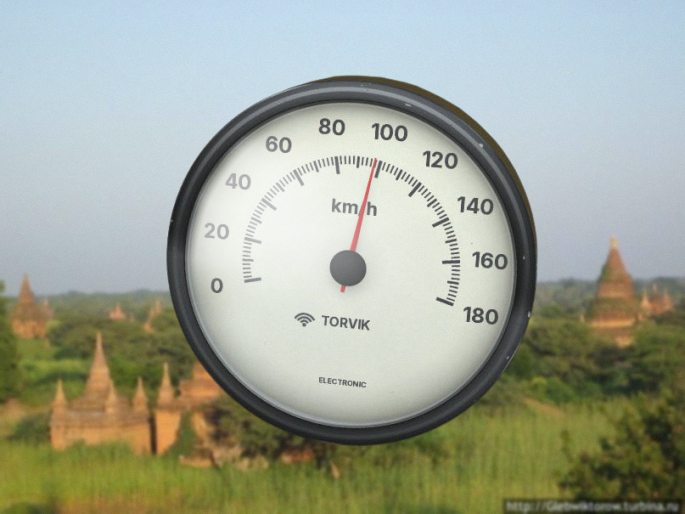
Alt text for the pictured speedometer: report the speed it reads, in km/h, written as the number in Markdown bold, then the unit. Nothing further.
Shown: **98** km/h
